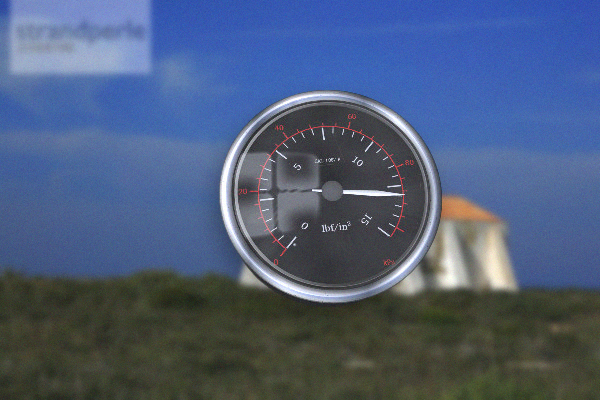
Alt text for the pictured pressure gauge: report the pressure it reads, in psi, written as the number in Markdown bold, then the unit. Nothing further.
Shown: **13** psi
